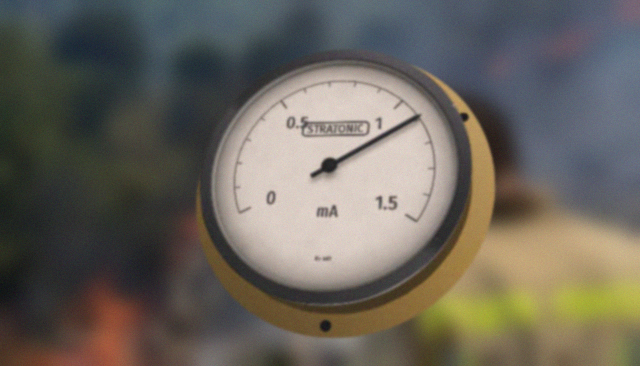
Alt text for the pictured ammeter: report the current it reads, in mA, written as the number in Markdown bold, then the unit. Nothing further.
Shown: **1.1** mA
